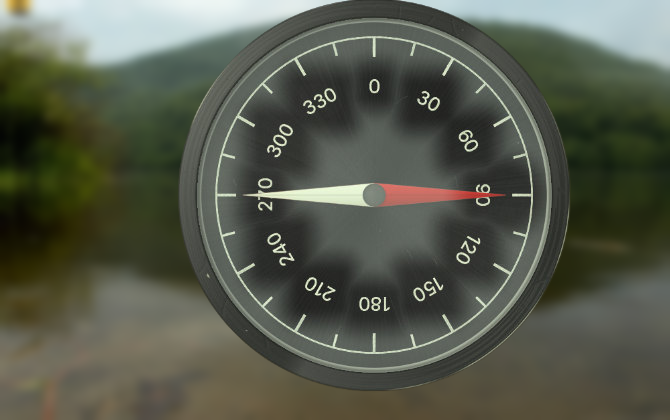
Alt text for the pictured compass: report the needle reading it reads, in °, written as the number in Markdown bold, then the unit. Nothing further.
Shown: **90** °
